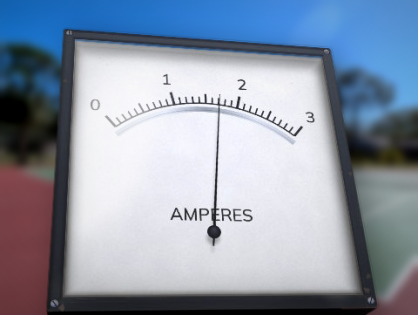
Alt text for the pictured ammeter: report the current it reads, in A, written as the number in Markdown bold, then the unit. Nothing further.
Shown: **1.7** A
